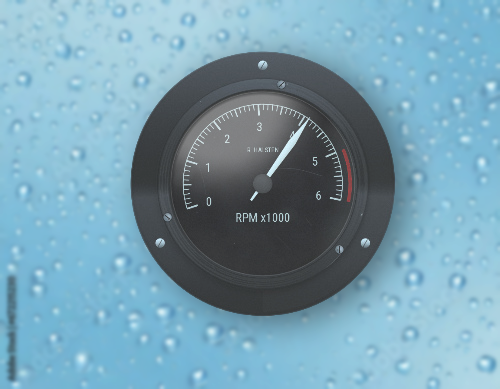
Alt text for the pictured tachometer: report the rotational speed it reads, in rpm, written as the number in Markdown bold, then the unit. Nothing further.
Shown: **4100** rpm
